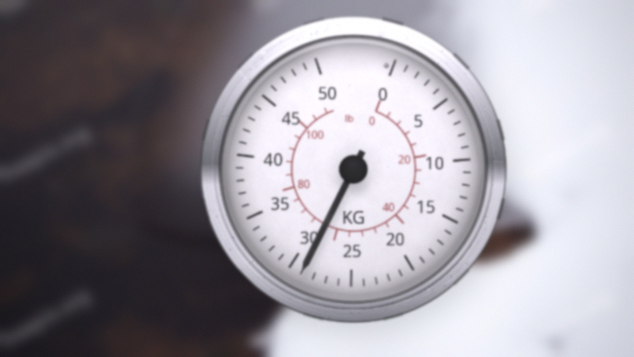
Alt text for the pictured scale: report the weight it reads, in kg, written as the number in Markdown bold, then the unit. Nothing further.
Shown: **29** kg
